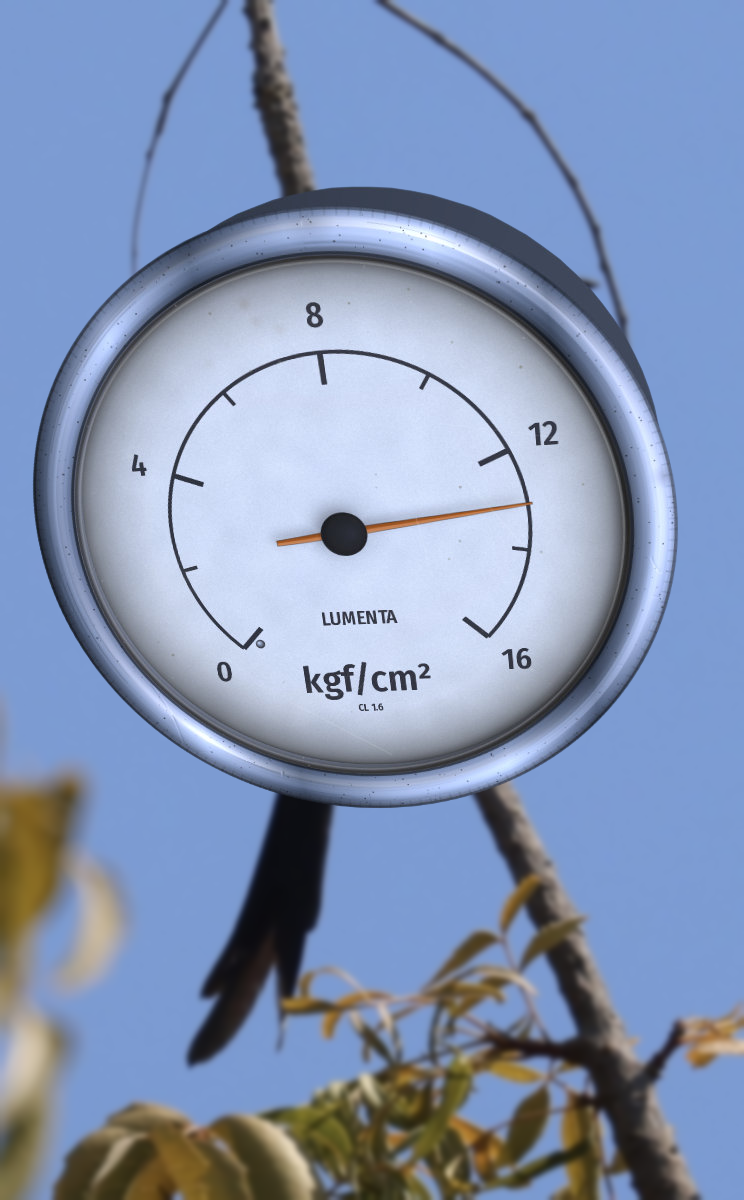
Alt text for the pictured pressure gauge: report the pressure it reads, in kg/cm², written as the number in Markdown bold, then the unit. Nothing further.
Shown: **13** kg/cm²
